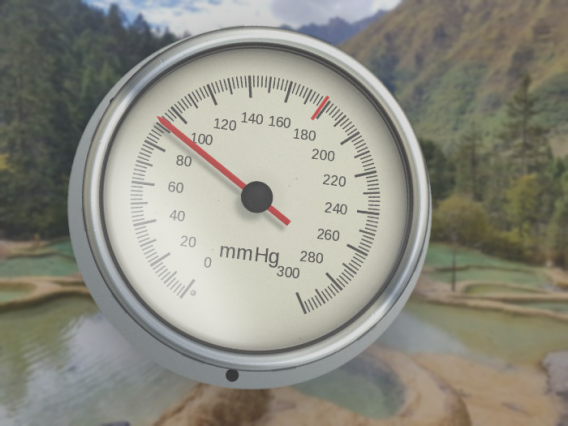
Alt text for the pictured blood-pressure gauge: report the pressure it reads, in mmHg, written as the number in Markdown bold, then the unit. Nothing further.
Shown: **92** mmHg
